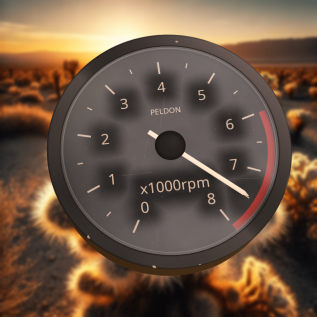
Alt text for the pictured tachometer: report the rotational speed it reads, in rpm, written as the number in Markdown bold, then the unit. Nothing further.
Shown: **7500** rpm
